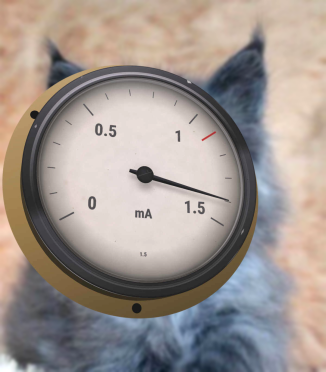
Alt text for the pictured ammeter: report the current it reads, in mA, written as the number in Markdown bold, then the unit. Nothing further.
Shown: **1.4** mA
